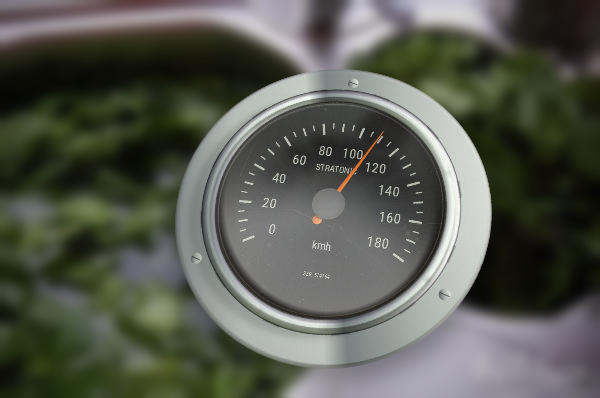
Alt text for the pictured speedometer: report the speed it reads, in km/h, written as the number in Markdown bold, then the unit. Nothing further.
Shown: **110** km/h
